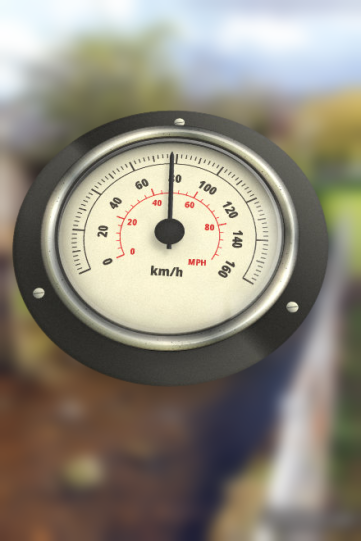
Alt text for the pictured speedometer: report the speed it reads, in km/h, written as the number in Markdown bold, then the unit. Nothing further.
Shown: **78** km/h
